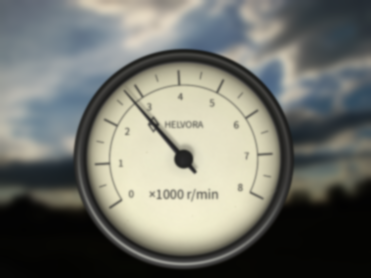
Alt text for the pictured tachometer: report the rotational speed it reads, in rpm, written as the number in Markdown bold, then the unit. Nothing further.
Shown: **2750** rpm
